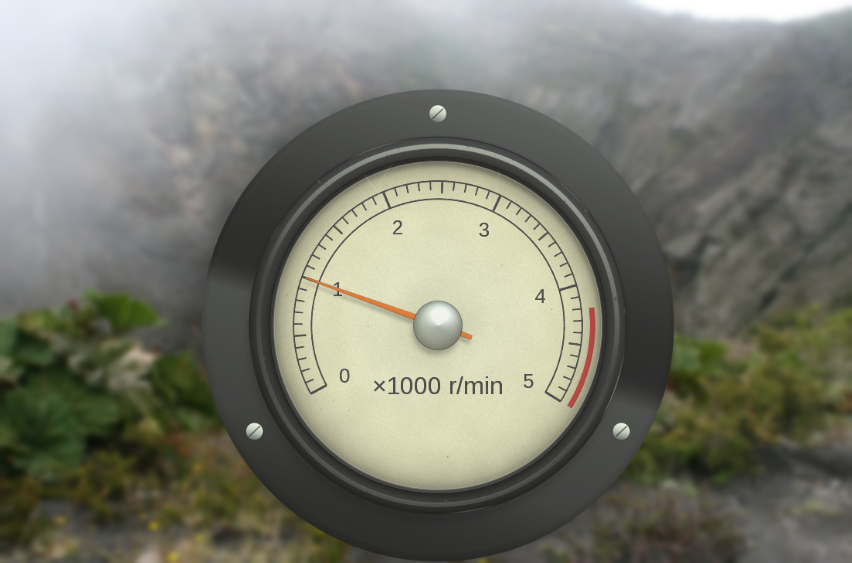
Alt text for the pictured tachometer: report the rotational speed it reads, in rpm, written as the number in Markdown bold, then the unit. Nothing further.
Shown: **1000** rpm
